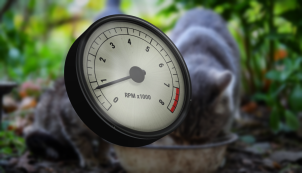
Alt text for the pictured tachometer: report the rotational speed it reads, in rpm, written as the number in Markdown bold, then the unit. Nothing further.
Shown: **750** rpm
